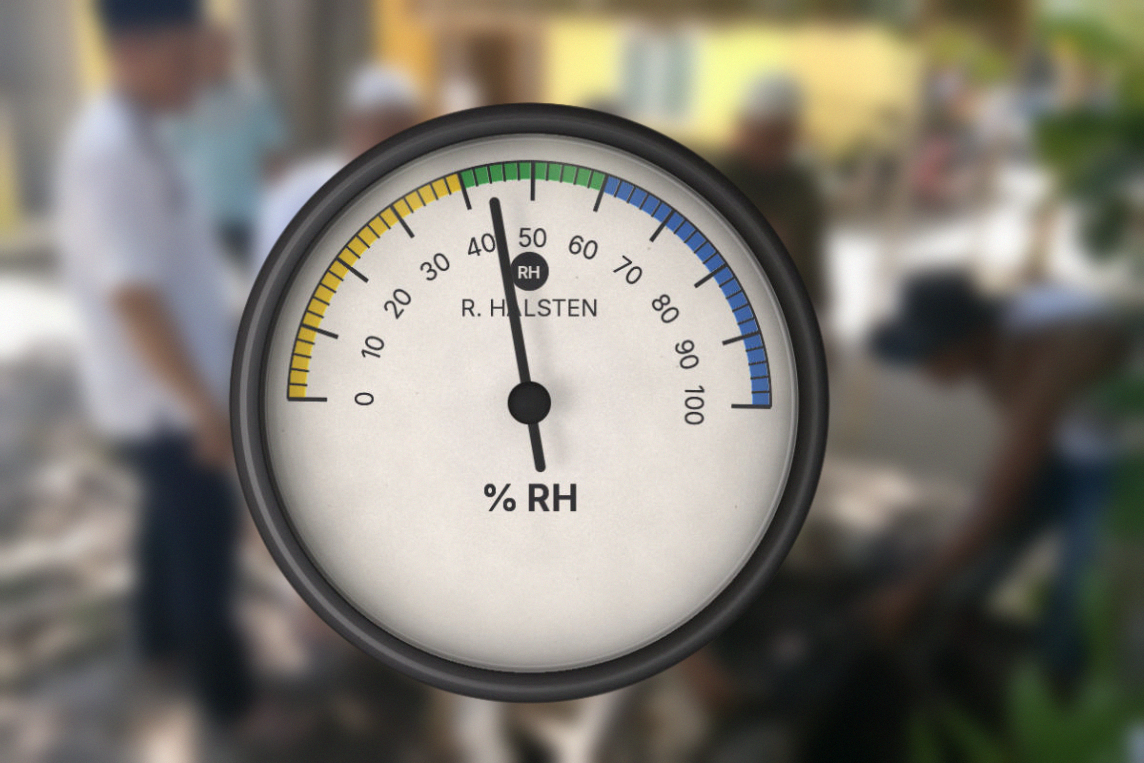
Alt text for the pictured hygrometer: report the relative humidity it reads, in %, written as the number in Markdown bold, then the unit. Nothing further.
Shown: **44** %
